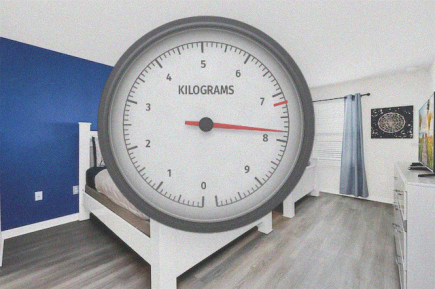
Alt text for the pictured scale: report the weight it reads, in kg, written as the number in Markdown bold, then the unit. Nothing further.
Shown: **7.8** kg
